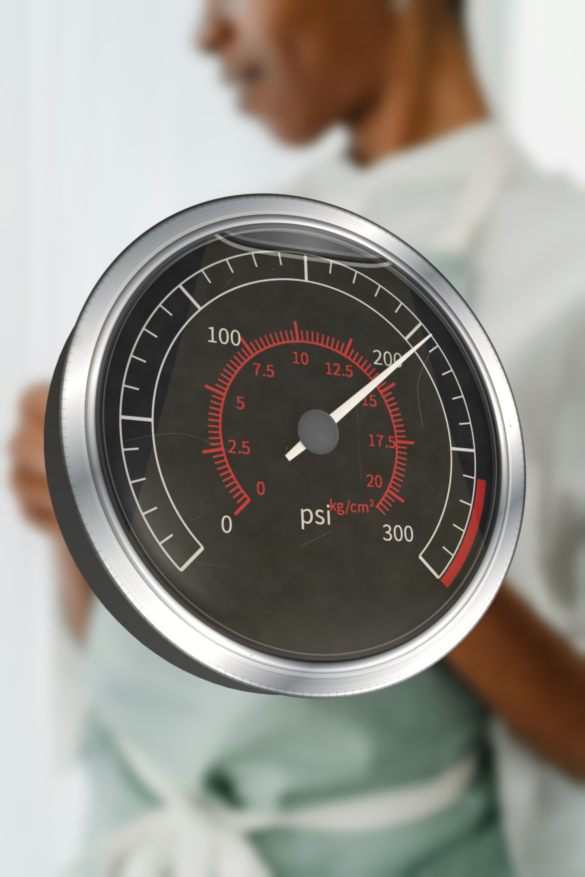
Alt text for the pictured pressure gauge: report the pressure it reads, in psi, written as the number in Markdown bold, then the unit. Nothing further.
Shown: **205** psi
